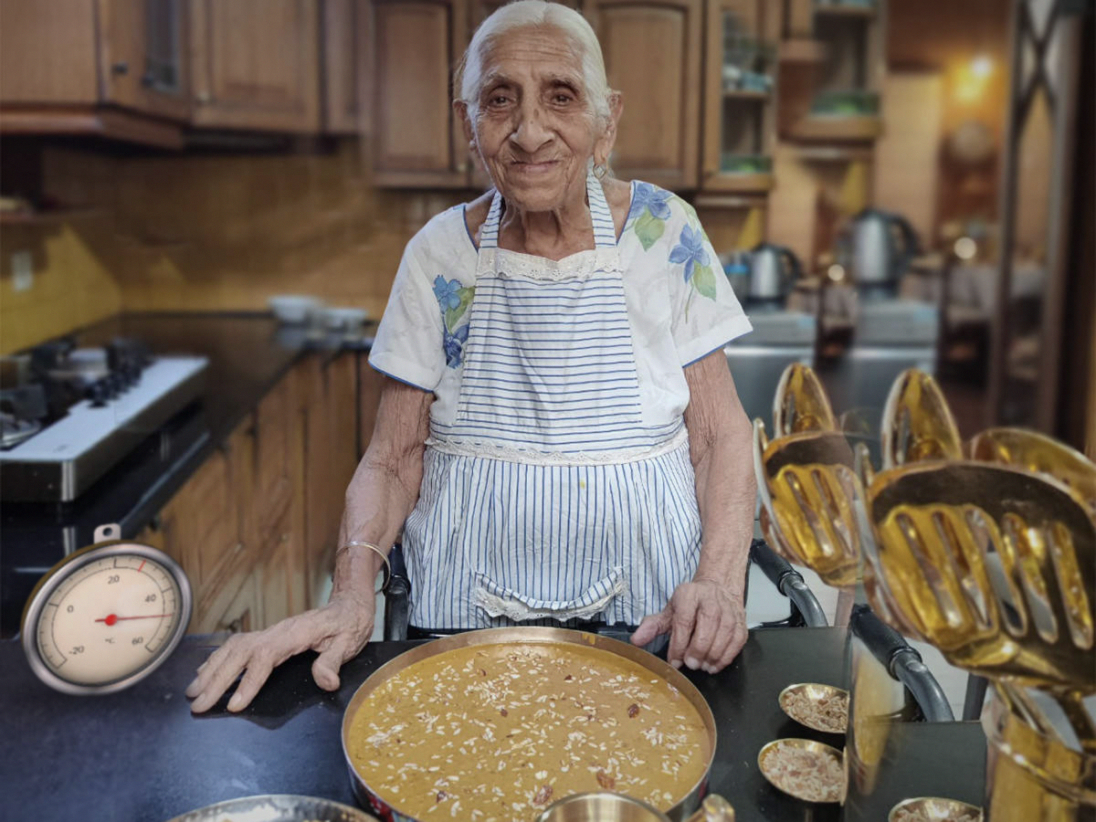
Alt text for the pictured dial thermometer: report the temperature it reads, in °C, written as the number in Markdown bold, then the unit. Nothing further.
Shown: **48** °C
